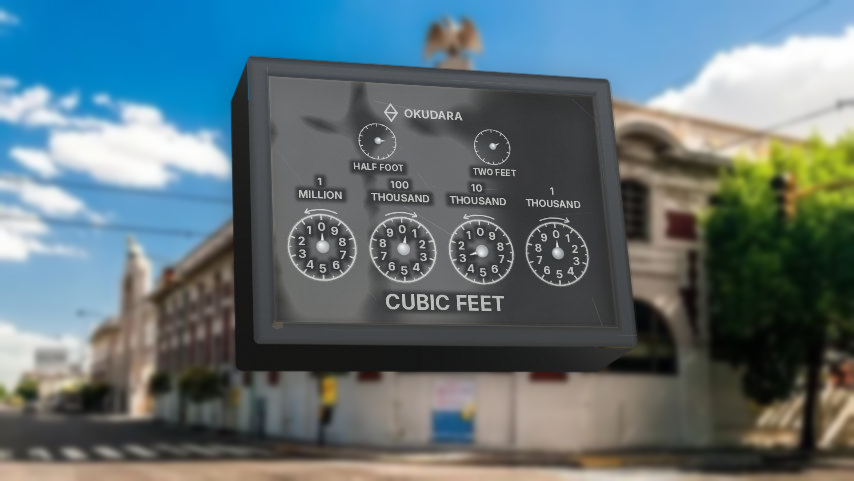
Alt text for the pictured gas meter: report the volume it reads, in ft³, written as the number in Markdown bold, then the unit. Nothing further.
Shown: **3000** ft³
